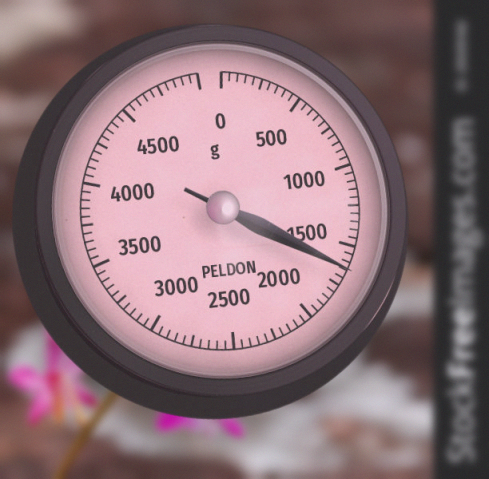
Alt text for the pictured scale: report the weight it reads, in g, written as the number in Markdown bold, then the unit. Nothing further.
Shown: **1650** g
